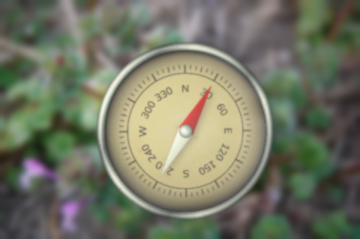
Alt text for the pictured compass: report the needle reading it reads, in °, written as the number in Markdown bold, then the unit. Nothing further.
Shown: **30** °
